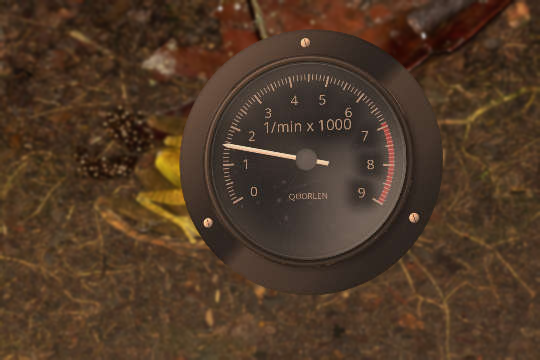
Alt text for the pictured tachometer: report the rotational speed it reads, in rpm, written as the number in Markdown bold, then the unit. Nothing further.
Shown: **1500** rpm
